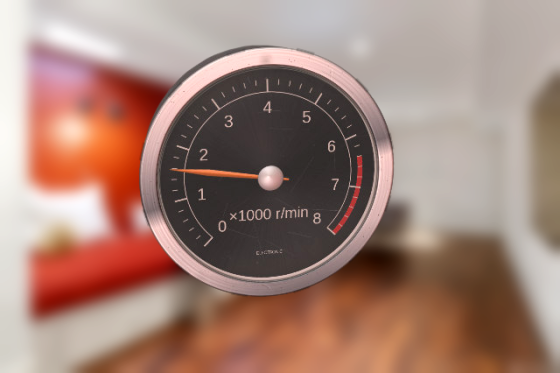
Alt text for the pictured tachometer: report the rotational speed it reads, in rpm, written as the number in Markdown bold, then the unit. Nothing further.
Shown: **1600** rpm
